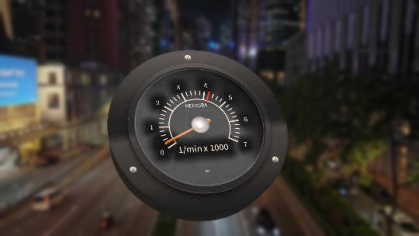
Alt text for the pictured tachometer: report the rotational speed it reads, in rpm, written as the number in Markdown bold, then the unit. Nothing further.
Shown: **200** rpm
